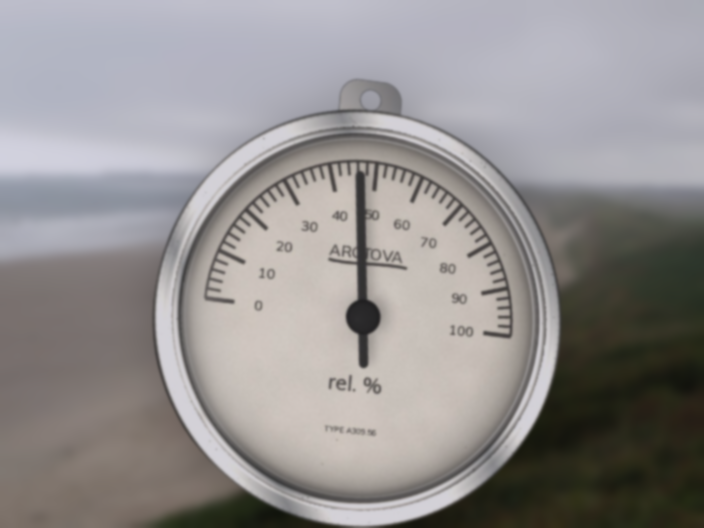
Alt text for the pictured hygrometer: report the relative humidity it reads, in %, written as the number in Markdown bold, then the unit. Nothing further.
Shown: **46** %
